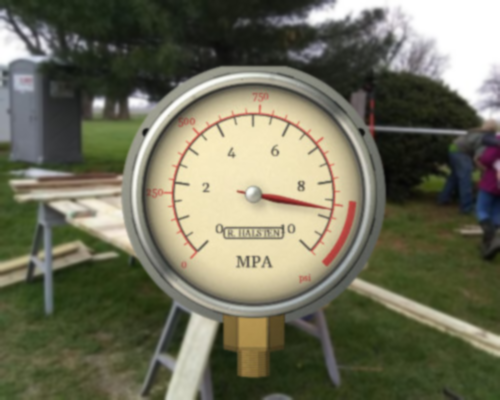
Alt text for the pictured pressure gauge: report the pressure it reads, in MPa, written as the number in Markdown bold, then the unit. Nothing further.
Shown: **8.75** MPa
